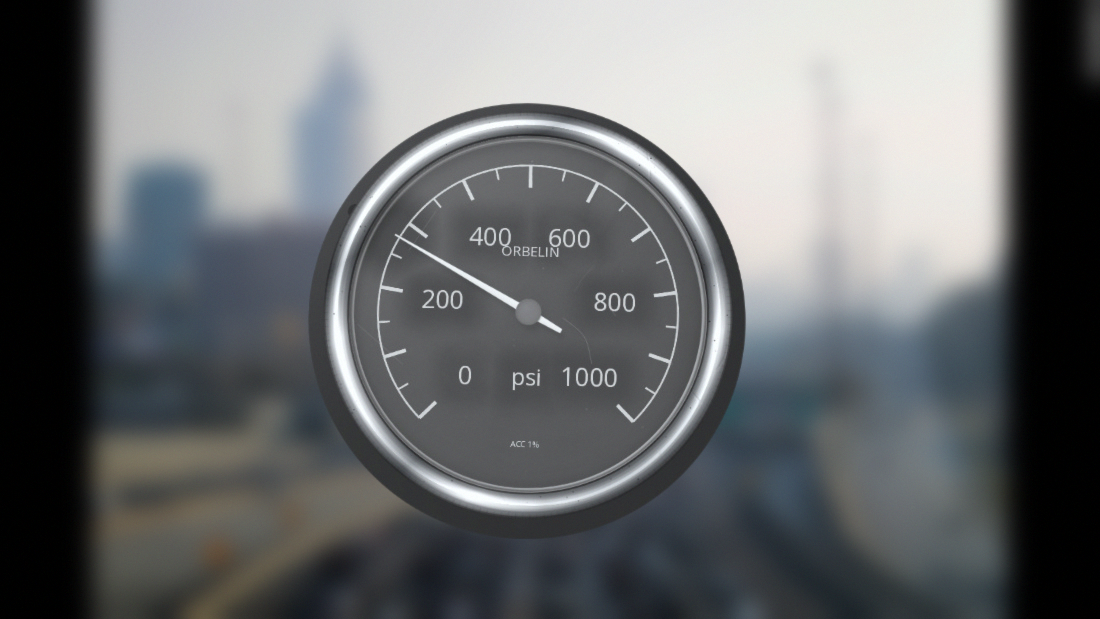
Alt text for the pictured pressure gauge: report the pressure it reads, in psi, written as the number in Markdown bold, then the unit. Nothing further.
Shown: **275** psi
